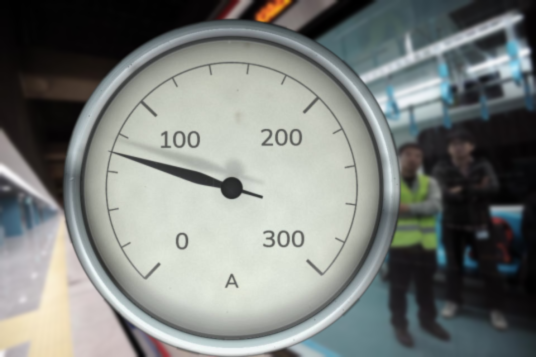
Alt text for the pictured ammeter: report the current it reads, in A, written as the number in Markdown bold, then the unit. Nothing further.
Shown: **70** A
